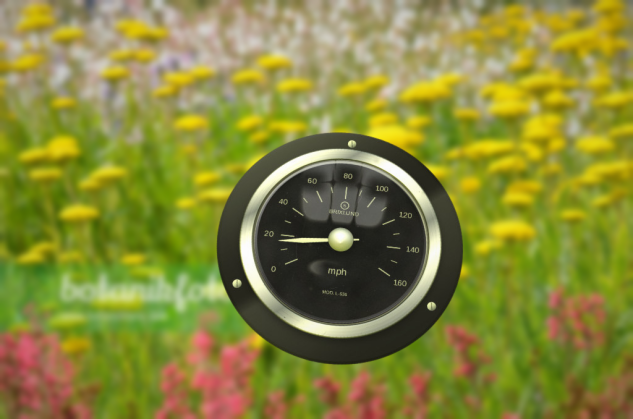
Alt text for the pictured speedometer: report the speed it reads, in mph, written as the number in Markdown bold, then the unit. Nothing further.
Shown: **15** mph
